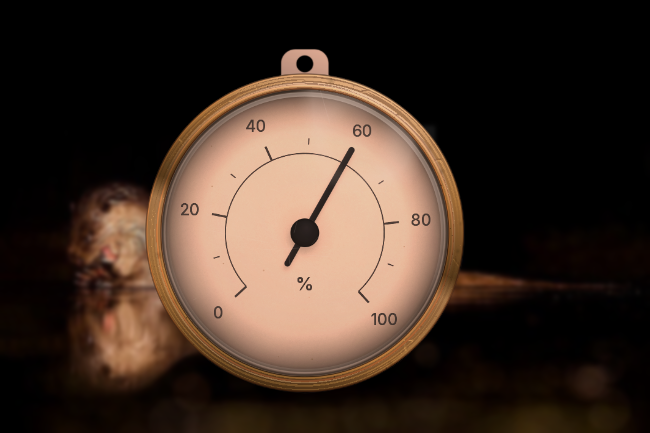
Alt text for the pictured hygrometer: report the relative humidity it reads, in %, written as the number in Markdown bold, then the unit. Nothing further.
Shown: **60** %
